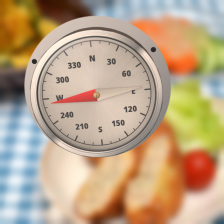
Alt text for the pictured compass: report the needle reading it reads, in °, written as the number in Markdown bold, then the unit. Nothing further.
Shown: **265** °
